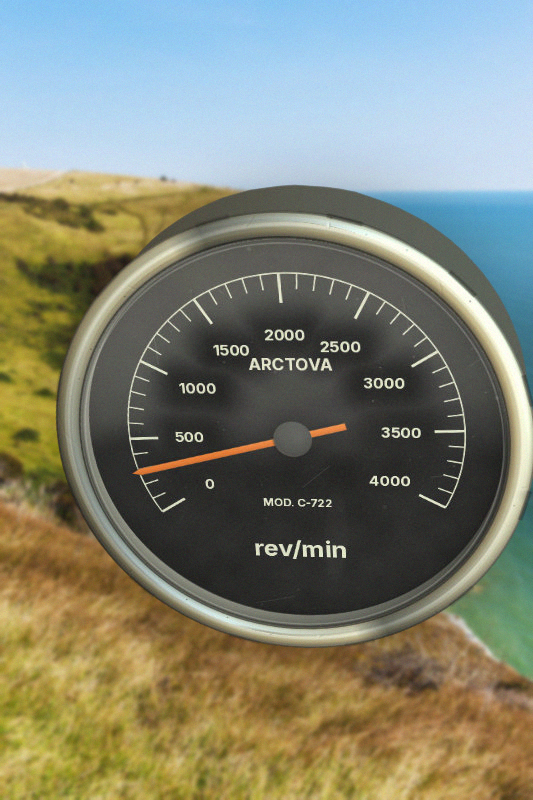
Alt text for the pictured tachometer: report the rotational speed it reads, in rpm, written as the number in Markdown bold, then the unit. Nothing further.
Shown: **300** rpm
